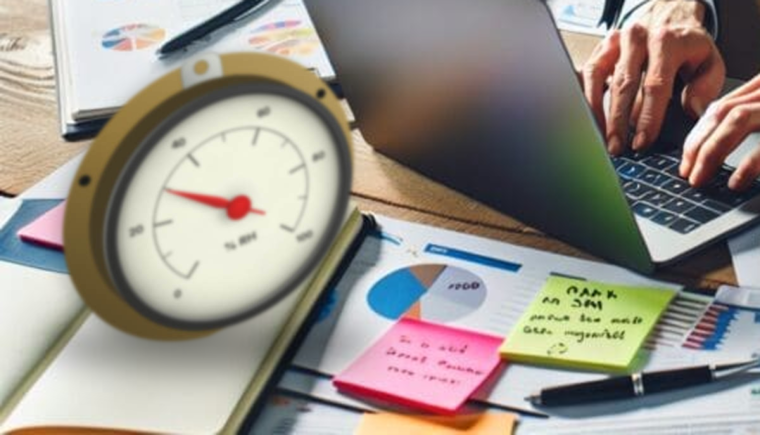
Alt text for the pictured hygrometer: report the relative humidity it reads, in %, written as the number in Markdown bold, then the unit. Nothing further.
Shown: **30** %
